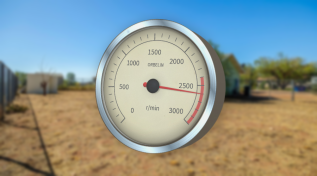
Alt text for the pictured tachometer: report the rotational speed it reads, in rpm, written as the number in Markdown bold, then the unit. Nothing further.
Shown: **2600** rpm
